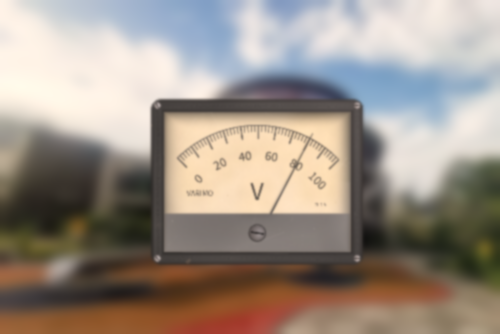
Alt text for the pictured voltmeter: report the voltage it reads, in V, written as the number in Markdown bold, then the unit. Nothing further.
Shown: **80** V
